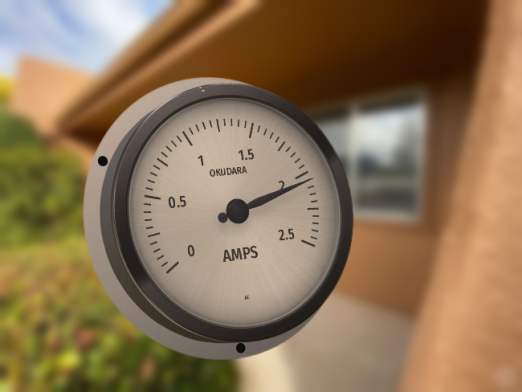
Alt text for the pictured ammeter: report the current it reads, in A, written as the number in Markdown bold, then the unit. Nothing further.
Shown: **2.05** A
